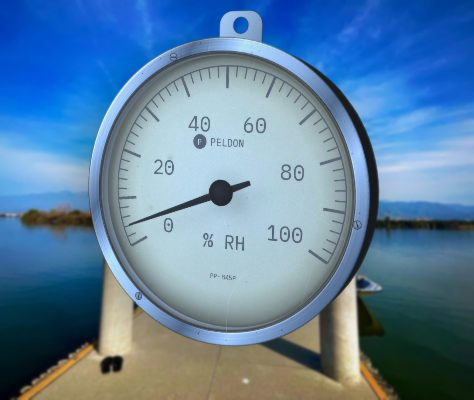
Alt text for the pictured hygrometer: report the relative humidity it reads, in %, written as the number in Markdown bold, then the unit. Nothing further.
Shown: **4** %
